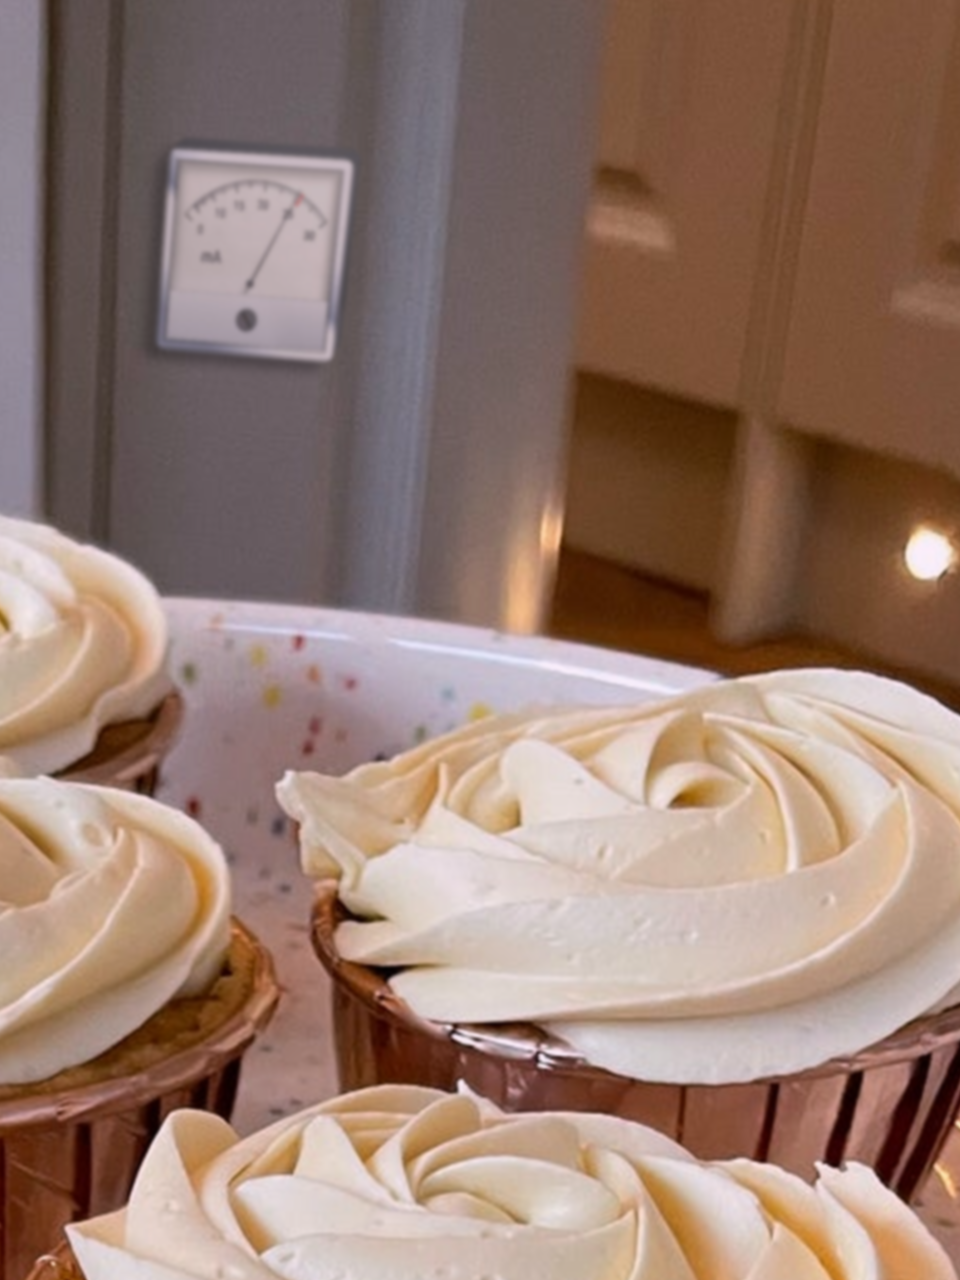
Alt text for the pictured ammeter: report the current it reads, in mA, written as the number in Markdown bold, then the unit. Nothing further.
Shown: **25** mA
